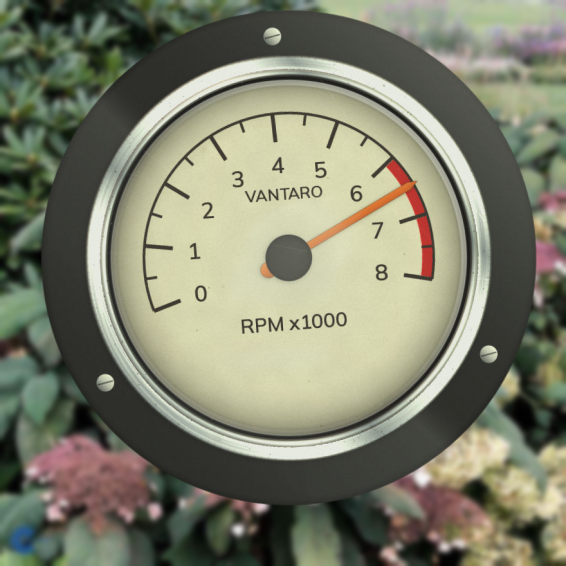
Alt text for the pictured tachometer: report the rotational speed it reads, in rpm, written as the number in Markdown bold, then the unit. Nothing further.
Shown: **6500** rpm
